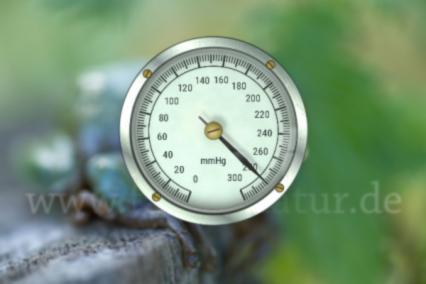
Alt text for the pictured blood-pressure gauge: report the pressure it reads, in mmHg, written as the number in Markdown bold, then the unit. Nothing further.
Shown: **280** mmHg
